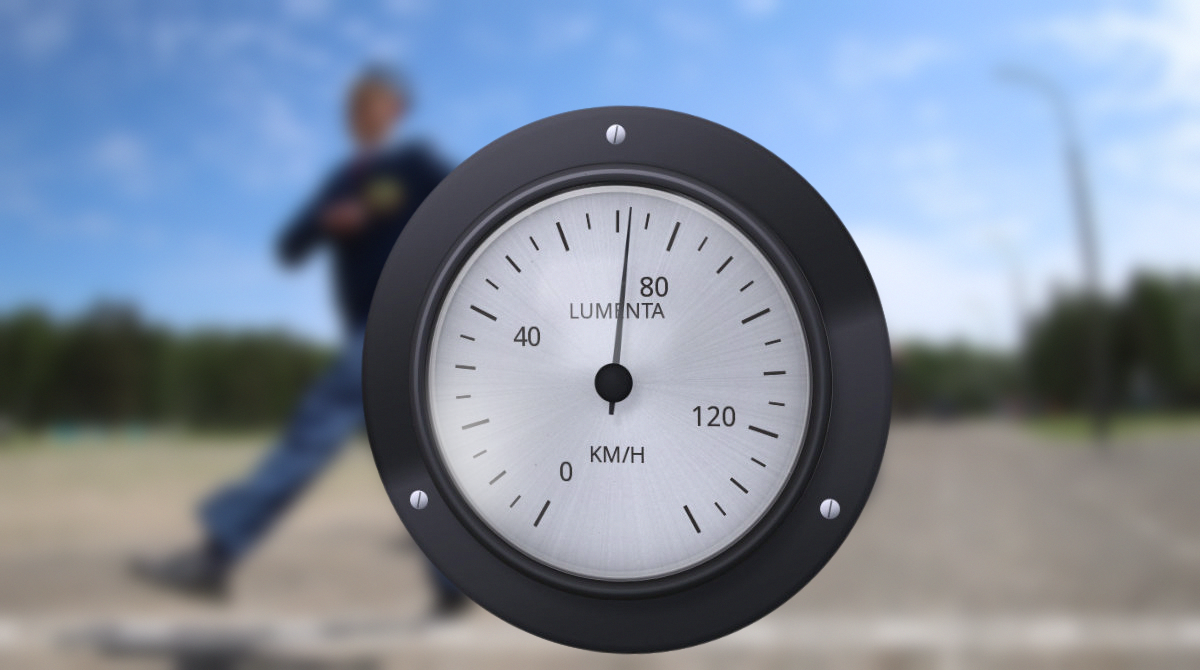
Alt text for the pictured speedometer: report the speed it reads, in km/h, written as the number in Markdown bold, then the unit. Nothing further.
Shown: **72.5** km/h
